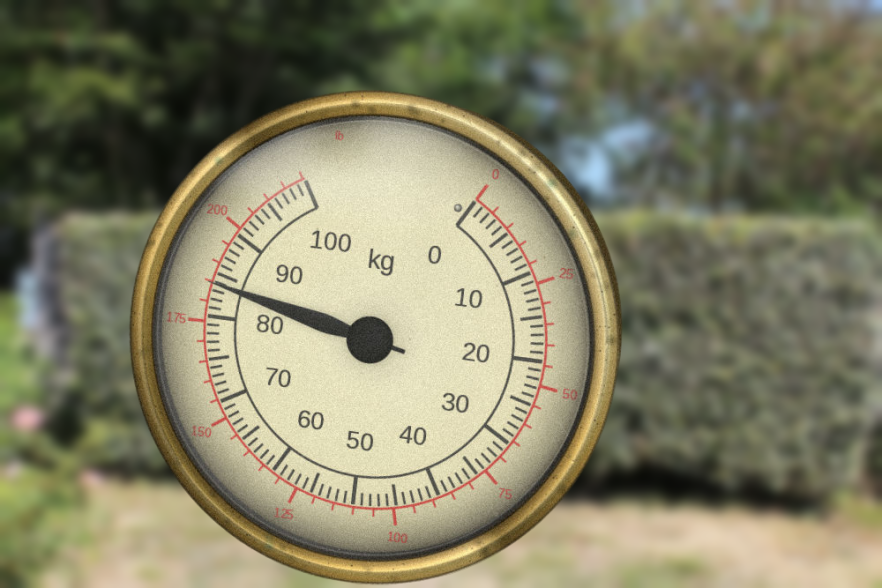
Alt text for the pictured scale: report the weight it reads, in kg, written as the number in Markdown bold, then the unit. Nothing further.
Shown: **84** kg
